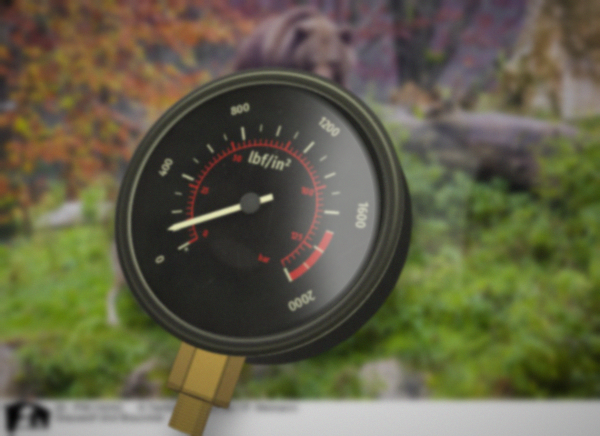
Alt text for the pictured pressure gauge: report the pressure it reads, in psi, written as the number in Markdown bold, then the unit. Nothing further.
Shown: **100** psi
